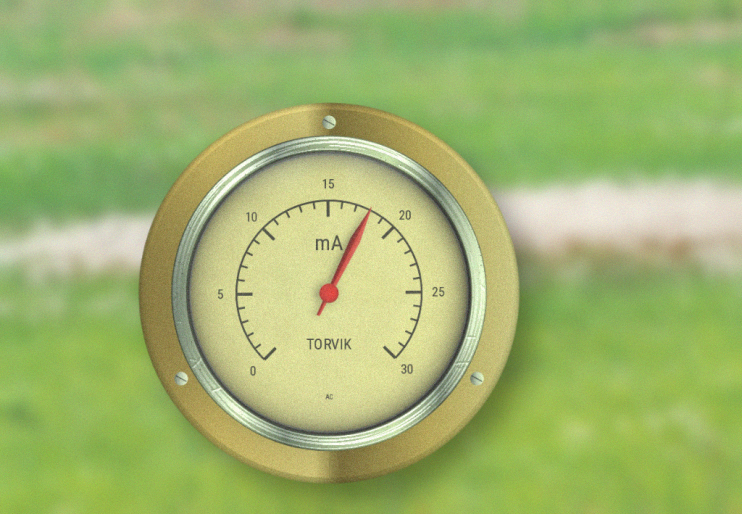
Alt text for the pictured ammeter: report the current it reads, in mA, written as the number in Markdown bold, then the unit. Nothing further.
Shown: **18** mA
